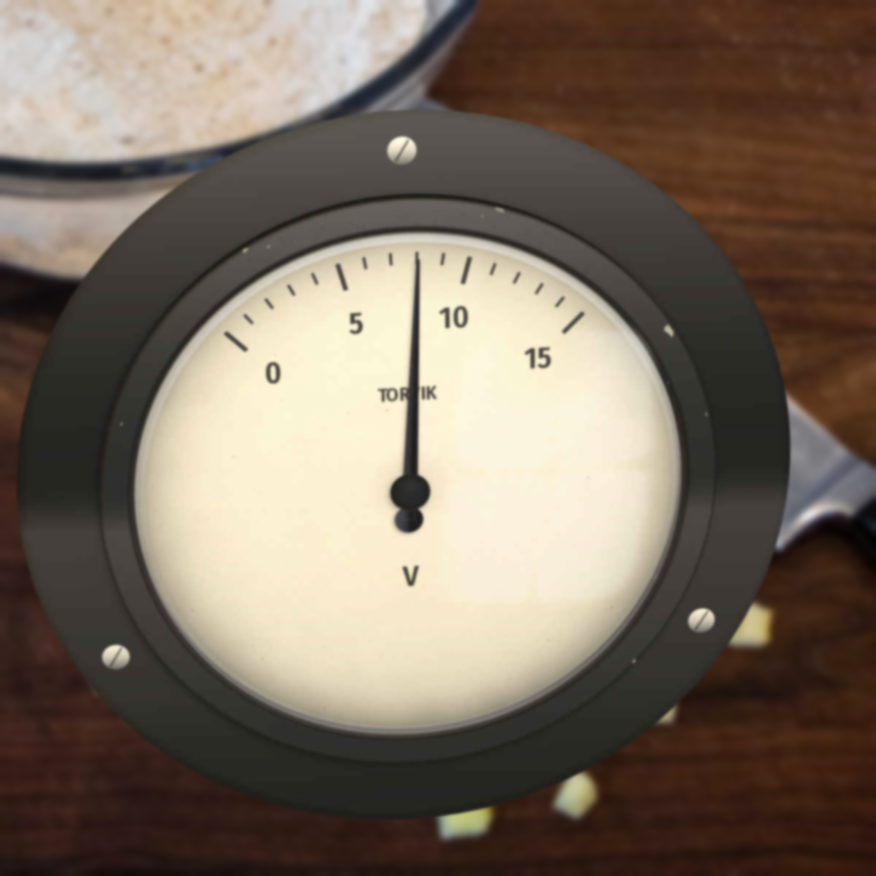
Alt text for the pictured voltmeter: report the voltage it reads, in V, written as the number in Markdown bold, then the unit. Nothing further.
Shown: **8** V
